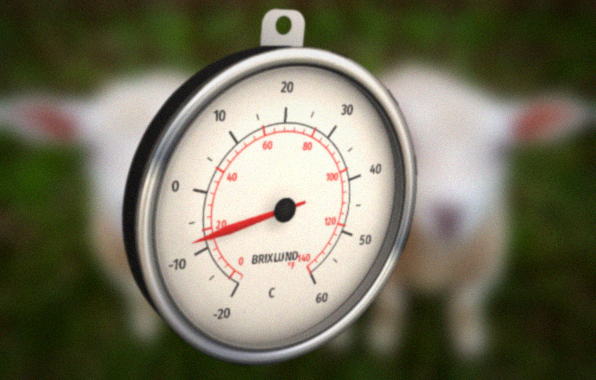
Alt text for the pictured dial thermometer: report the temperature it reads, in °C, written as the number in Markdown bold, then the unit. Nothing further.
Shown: **-7.5** °C
